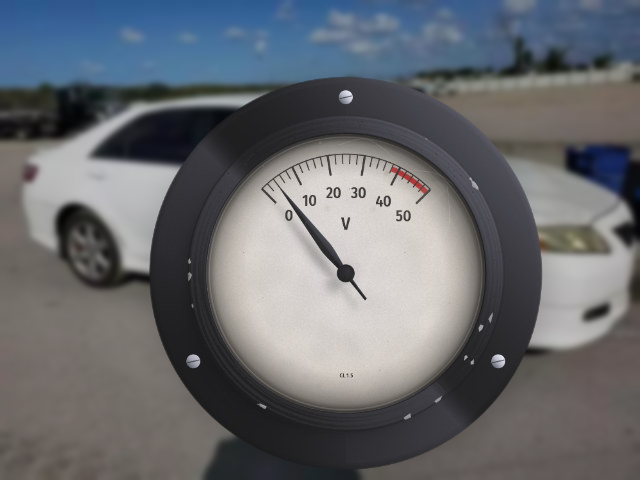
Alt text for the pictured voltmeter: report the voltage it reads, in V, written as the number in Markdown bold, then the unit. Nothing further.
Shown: **4** V
